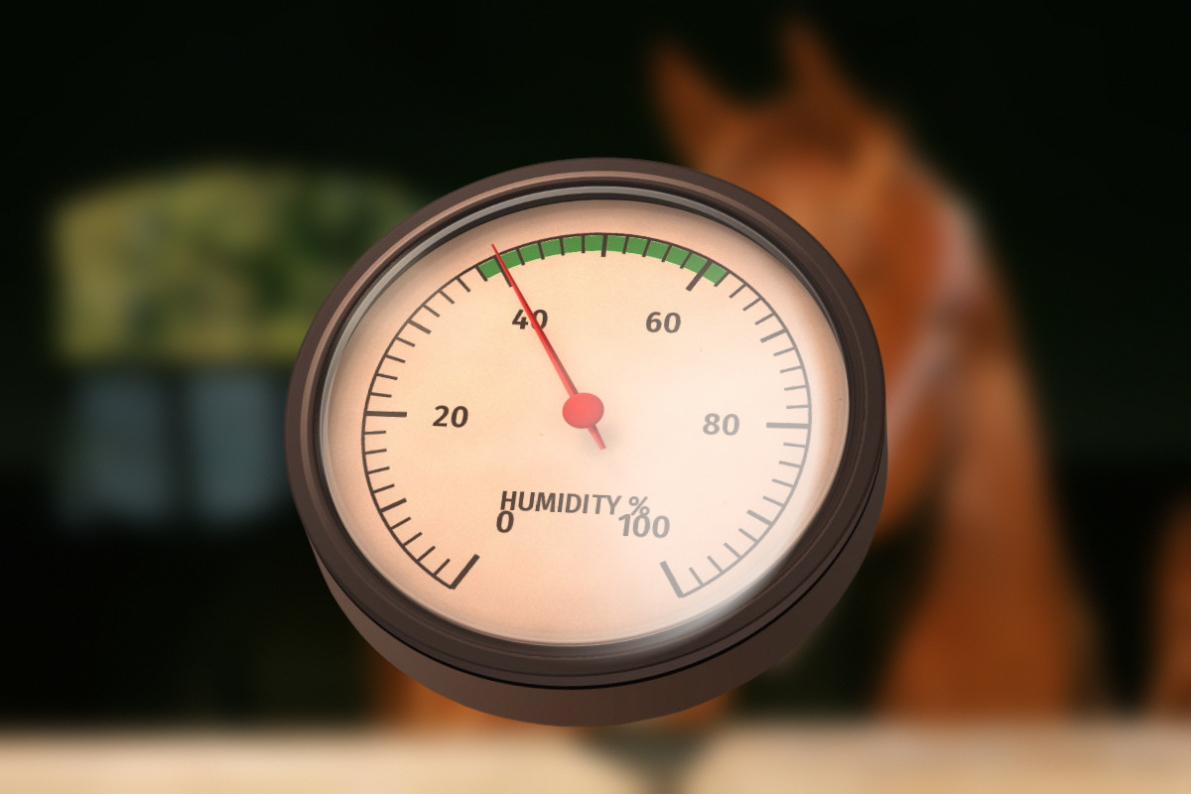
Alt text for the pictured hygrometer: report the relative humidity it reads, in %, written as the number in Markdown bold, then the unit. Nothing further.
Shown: **40** %
